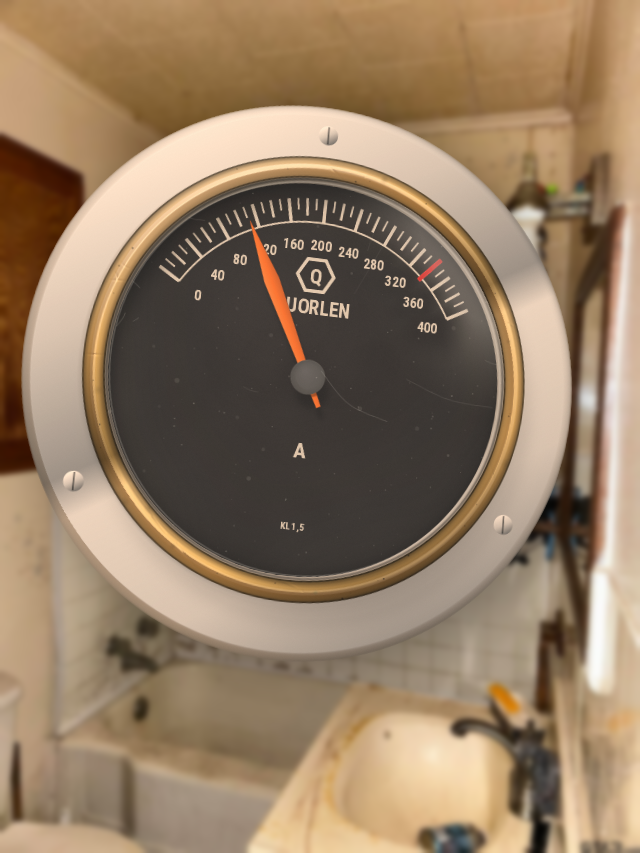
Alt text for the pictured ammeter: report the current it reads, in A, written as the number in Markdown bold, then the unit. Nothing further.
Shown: **110** A
